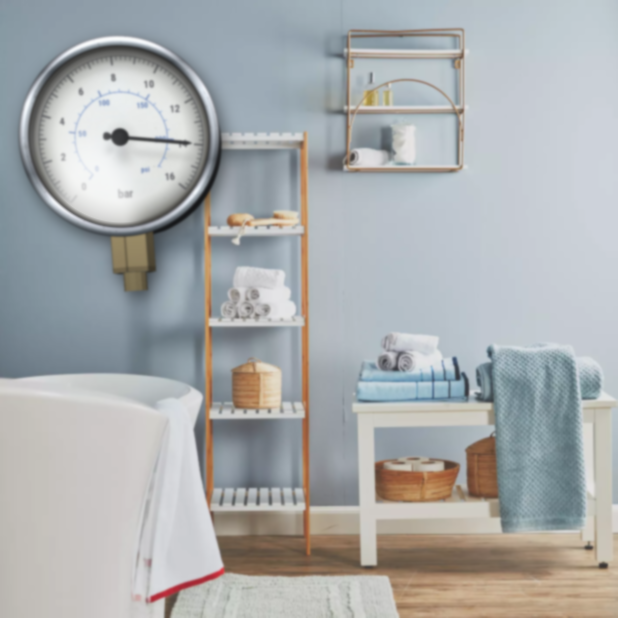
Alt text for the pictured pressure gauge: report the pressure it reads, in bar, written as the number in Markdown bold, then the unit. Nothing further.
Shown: **14** bar
